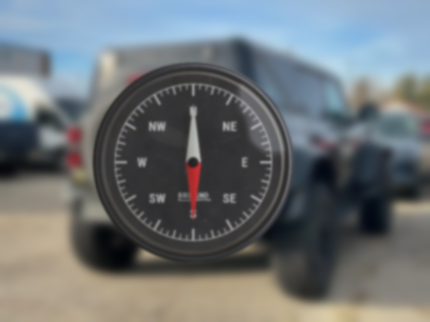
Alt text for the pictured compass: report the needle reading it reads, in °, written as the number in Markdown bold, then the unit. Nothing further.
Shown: **180** °
